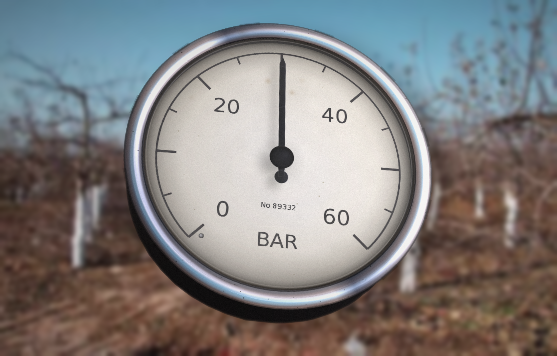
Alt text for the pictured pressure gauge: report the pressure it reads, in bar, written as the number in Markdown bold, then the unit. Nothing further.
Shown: **30** bar
